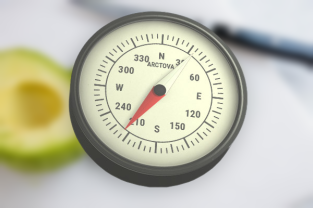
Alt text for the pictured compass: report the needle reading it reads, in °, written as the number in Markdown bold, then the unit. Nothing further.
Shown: **215** °
